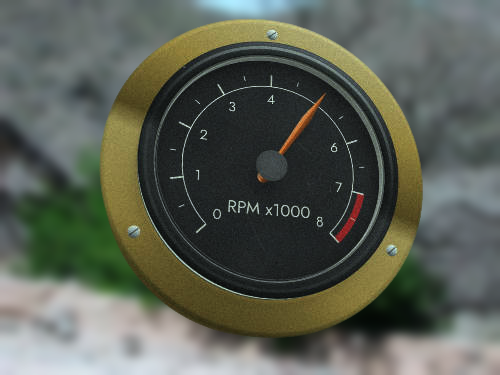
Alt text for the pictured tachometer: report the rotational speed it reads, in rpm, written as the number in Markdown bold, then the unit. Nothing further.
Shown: **5000** rpm
